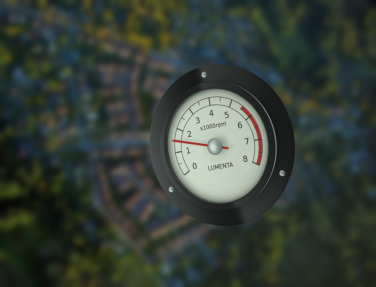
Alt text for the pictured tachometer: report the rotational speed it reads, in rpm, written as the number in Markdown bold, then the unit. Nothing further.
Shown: **1500** rpm
